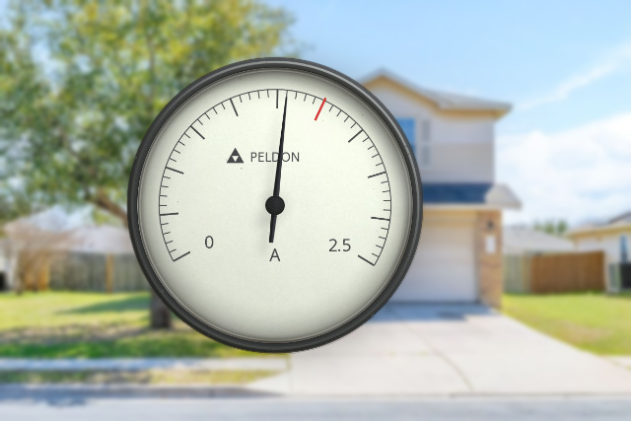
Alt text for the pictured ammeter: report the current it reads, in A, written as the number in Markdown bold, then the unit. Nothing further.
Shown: **1.3** A
